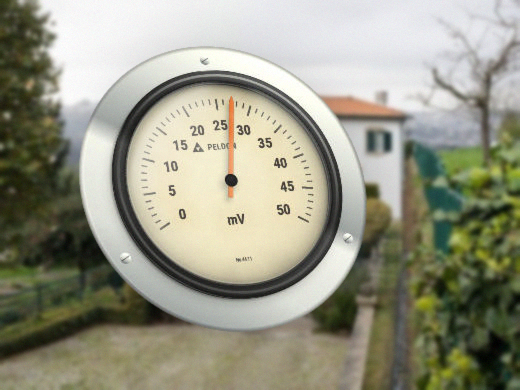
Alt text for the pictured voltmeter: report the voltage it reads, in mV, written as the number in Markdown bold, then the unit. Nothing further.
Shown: **27** mV
